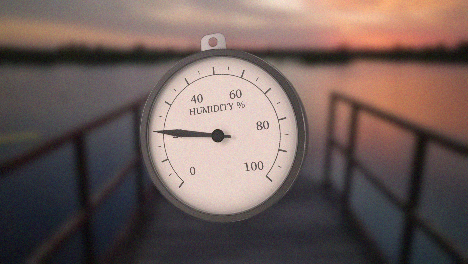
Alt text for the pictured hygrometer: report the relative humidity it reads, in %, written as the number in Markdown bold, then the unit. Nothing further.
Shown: **20** %
